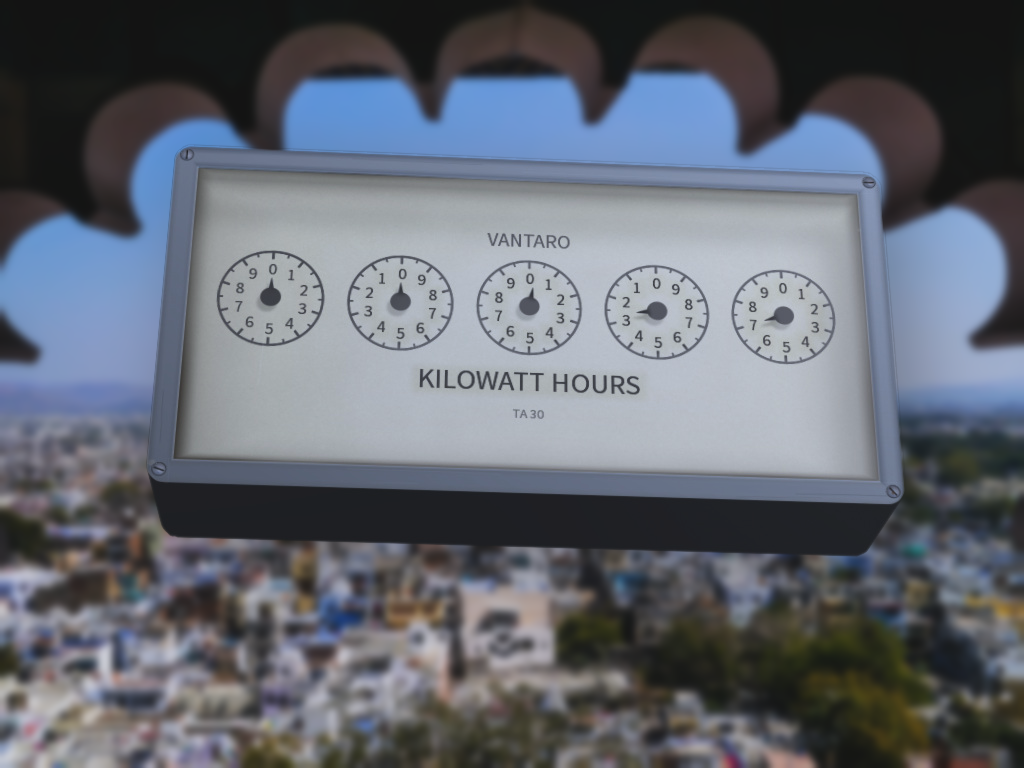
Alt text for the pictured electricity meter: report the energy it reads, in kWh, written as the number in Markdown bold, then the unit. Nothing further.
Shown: **27** kWh
